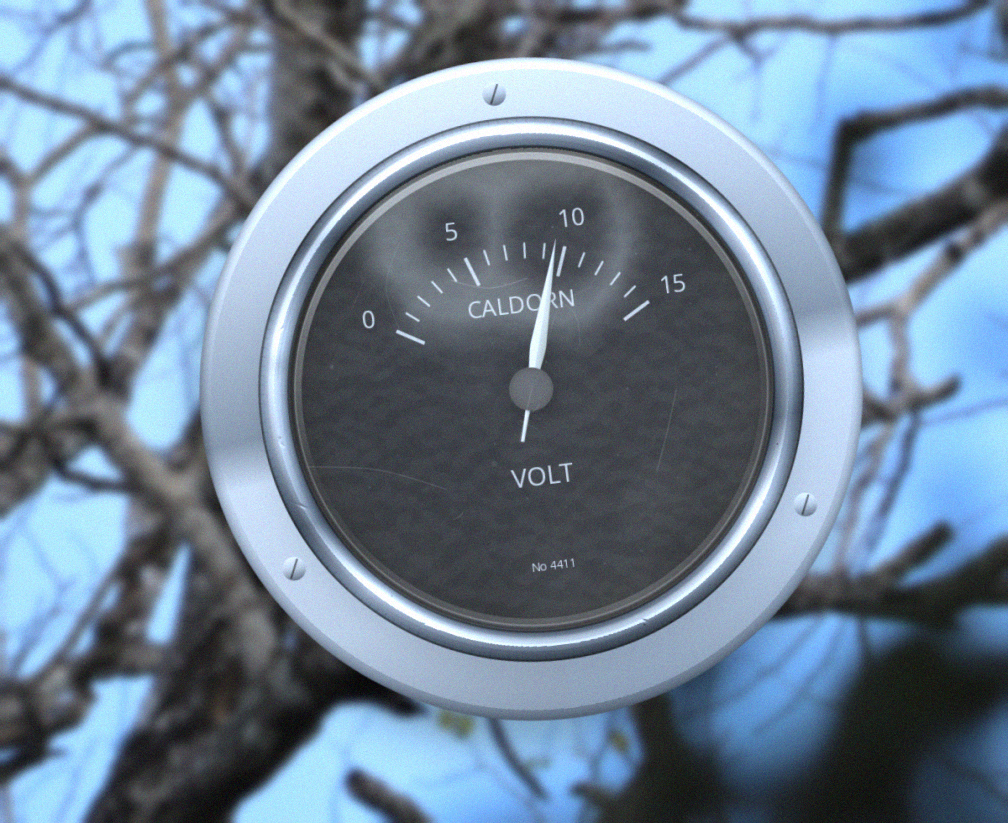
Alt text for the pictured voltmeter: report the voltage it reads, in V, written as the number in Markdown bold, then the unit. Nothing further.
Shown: **9.5** V
